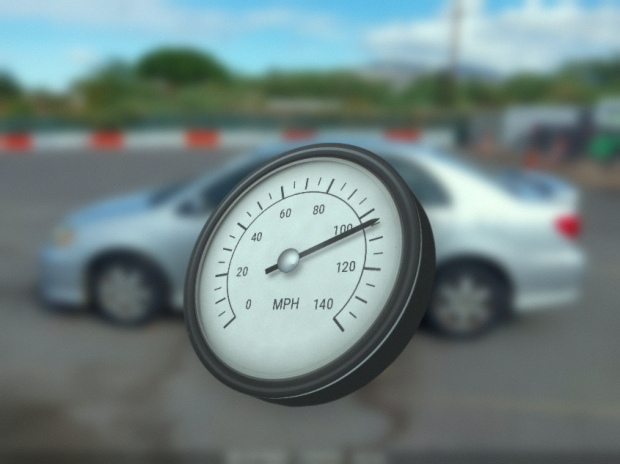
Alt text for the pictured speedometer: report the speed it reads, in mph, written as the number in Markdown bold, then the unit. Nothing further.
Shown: **105** mph
